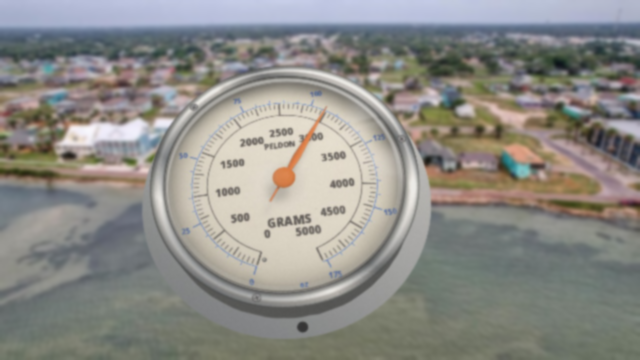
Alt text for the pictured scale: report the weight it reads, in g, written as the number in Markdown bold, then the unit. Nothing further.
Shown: **3000** g
